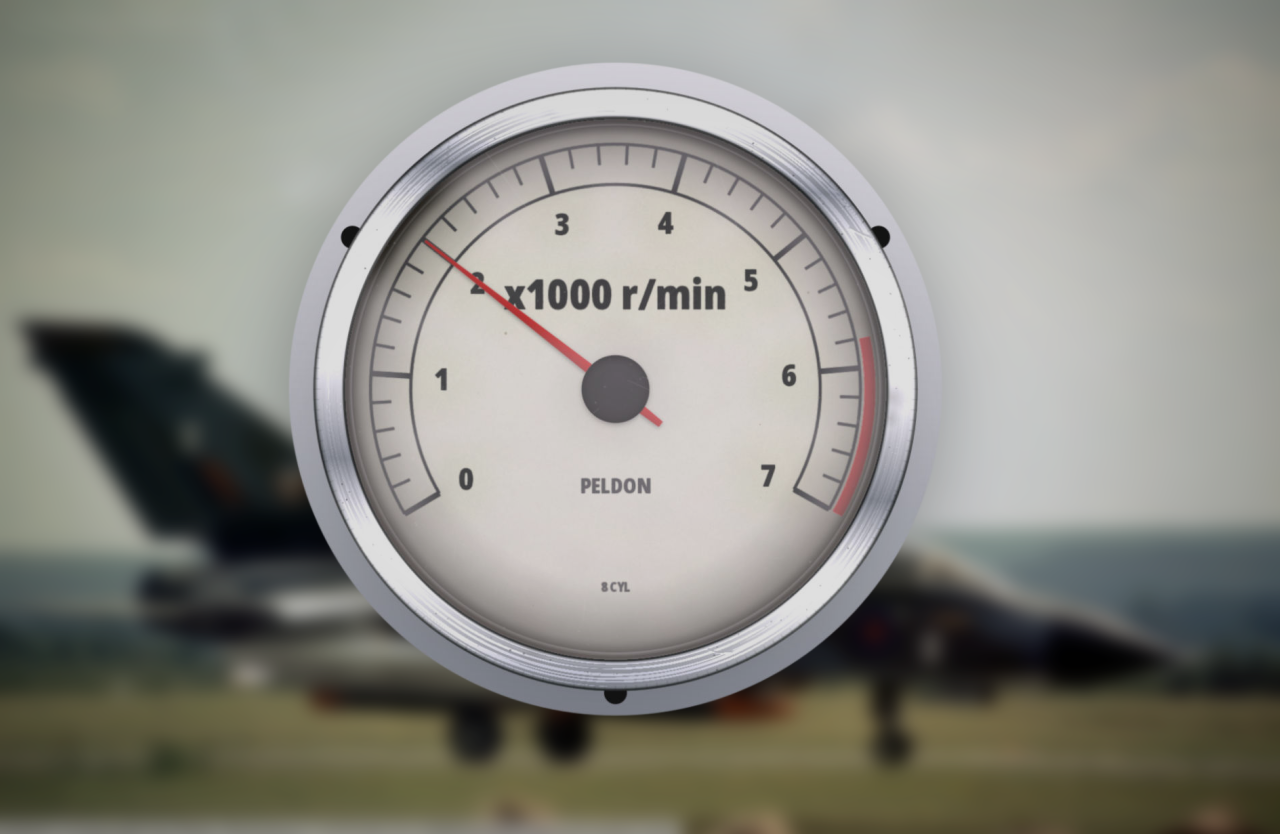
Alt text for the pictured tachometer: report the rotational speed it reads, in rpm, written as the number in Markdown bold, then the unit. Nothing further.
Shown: **2000** rpm
